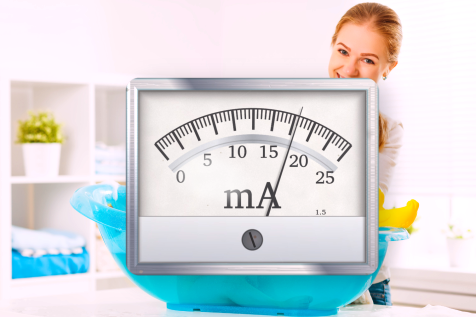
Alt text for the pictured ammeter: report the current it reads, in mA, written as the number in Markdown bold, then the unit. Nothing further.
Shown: **18** mA
